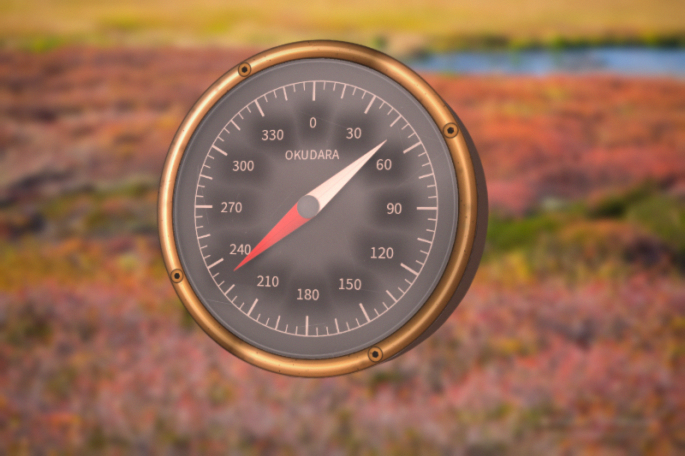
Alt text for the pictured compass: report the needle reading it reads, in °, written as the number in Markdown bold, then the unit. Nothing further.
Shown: **230** °
